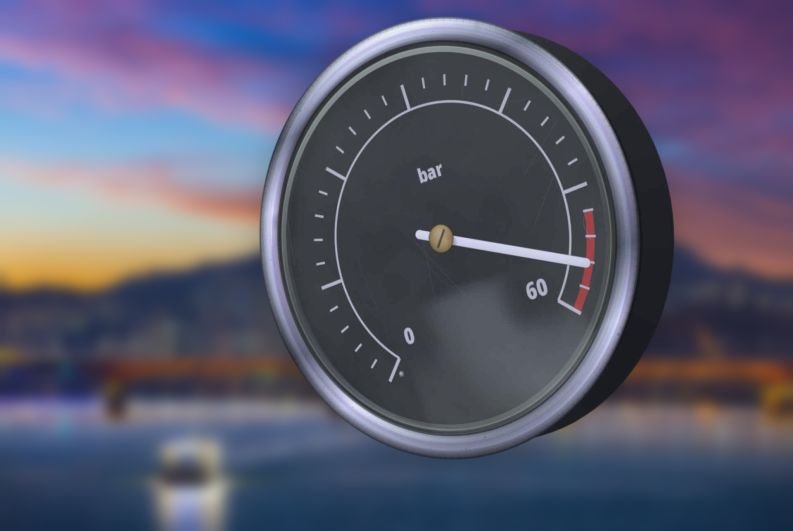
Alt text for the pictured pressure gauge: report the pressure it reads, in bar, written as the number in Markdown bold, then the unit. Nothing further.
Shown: **56** bar
